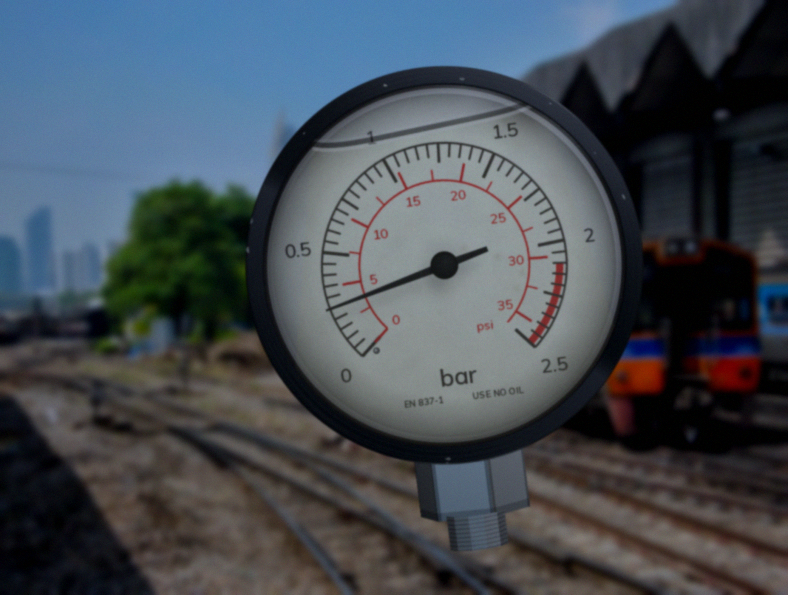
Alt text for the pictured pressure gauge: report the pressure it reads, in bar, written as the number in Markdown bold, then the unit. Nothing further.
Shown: **0.25** bar
